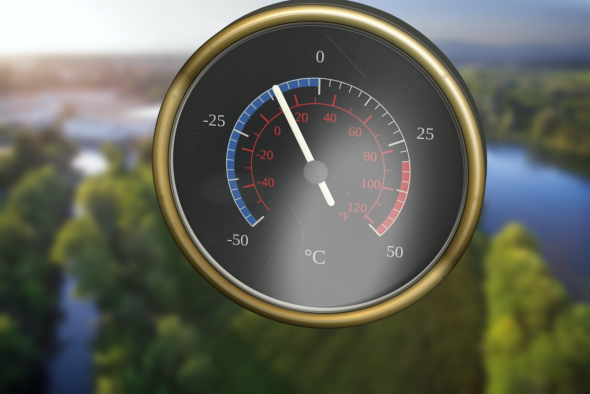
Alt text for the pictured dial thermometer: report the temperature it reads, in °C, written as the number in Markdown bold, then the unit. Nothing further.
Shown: **-10** °C
